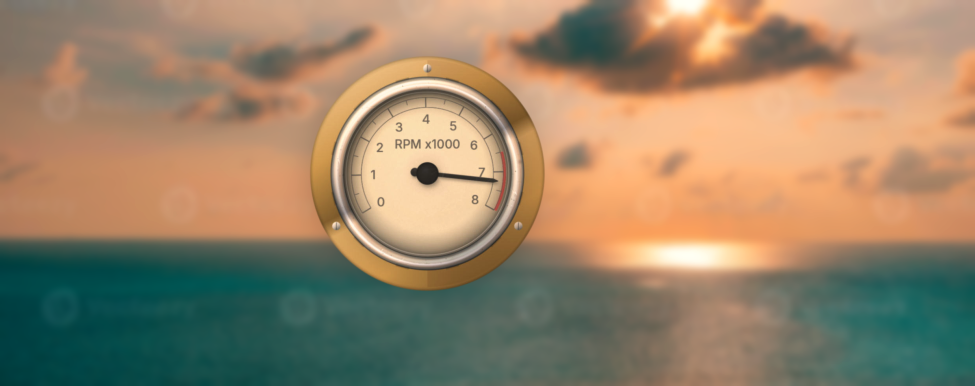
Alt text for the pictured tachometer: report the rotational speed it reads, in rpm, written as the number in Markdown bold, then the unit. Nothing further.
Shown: **7250** rpm
